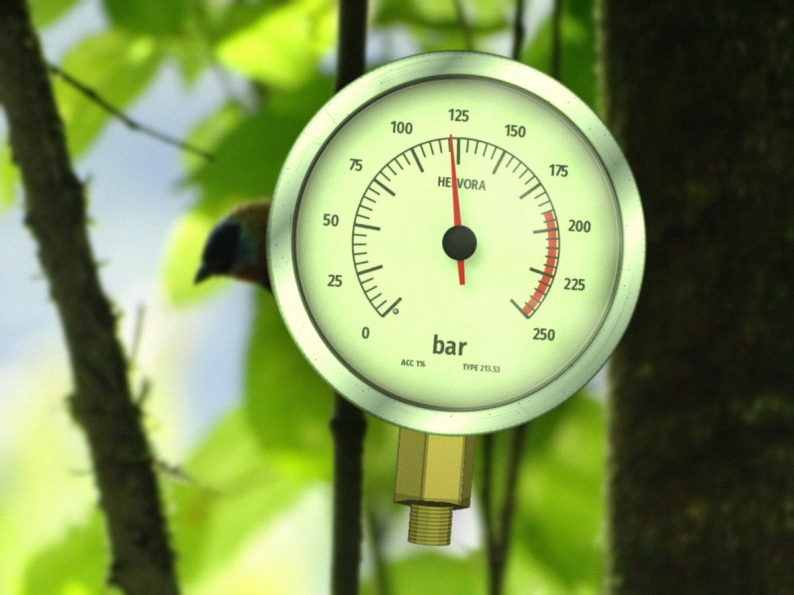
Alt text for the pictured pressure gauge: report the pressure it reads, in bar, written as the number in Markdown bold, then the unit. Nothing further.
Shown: **120** bar
